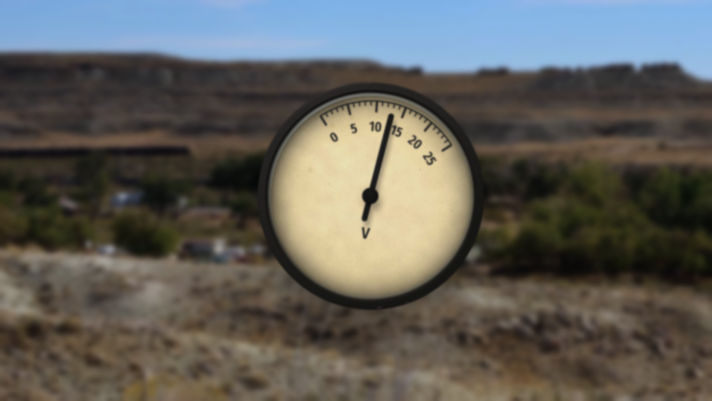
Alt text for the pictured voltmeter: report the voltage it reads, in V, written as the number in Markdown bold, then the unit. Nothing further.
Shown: **13** V
